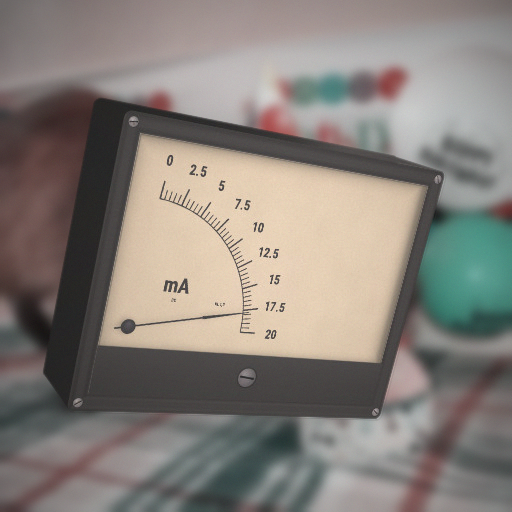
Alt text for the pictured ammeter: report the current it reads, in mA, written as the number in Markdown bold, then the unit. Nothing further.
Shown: **17.5** mA
